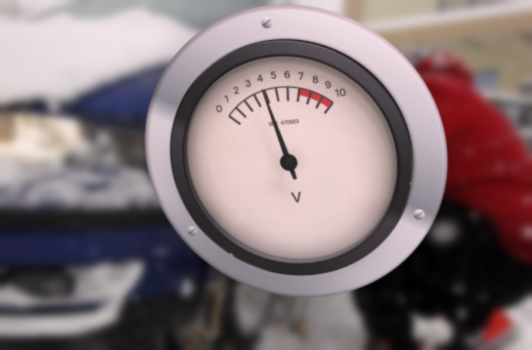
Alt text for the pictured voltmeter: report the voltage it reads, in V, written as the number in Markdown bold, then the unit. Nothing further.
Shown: **4** V
